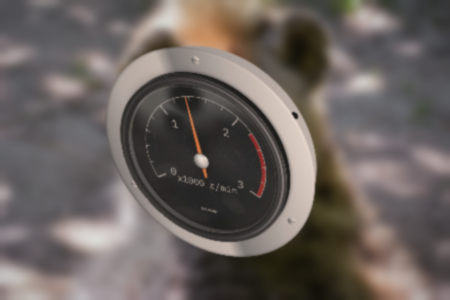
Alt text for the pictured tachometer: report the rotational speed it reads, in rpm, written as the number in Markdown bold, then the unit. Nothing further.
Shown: **1400** rpm
